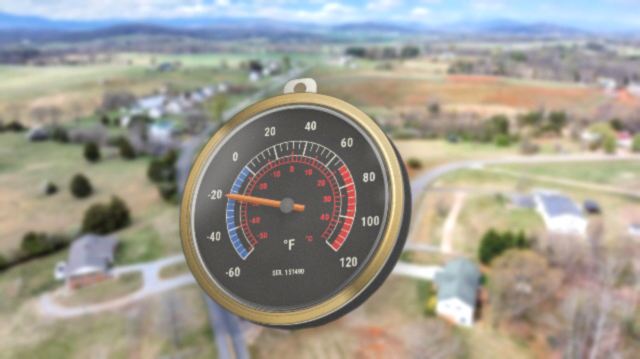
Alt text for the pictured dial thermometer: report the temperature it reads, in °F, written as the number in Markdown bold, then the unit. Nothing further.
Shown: **-20** °F
